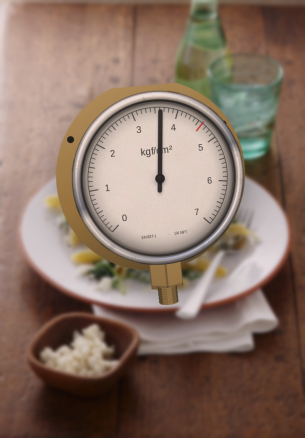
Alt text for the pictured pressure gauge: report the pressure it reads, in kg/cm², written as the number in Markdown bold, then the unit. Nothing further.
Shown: **3.6** kg/cm²
